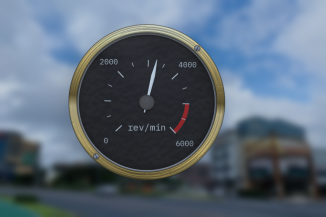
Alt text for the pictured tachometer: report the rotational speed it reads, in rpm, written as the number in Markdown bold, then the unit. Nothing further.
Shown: **3250** rpm
